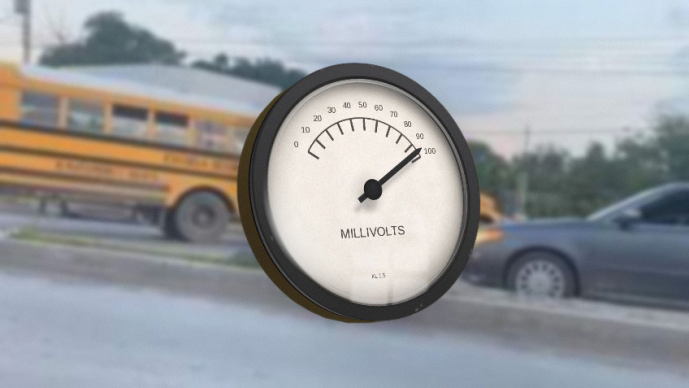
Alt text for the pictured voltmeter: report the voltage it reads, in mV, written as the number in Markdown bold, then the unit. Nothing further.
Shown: **95** mV
